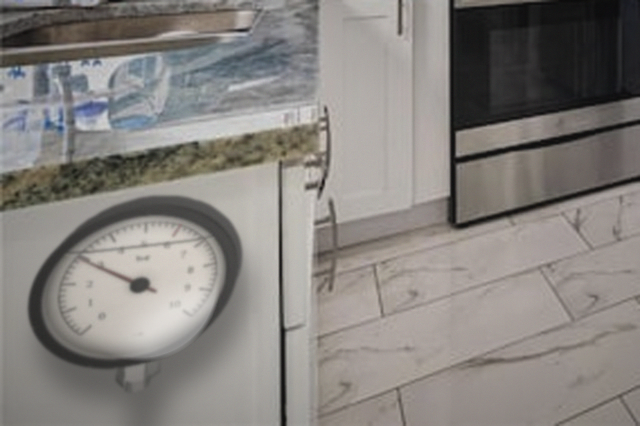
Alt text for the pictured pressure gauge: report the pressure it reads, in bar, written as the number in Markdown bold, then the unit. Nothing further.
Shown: **3** bar
